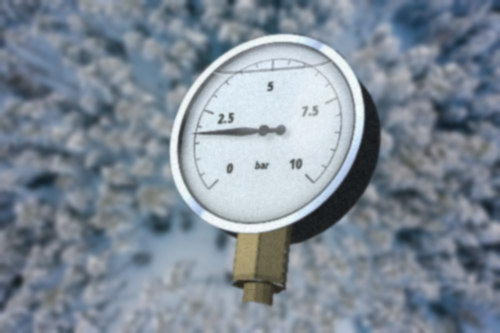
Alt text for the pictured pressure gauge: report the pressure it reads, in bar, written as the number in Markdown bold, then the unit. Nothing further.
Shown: **1.75** bar
